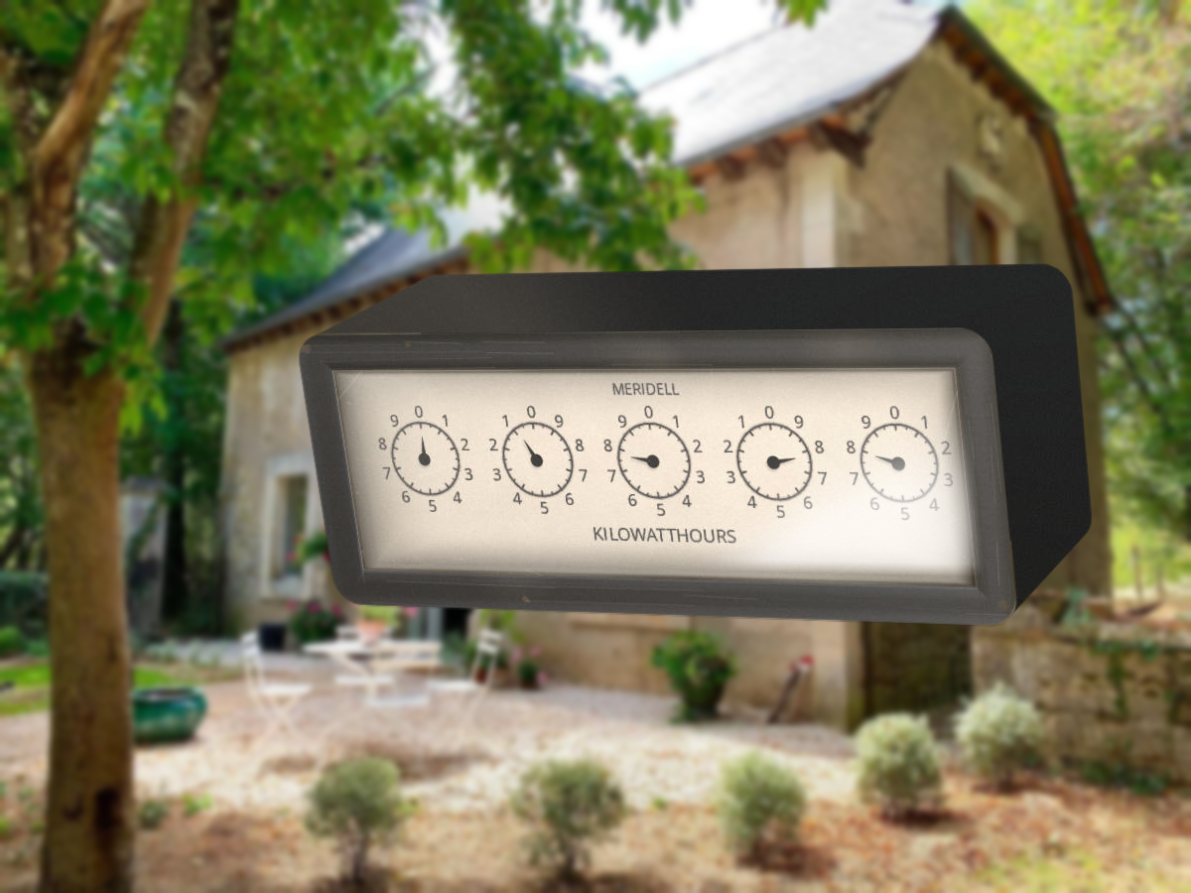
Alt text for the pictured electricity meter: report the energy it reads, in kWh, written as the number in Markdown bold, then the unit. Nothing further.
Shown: **778** kWh
